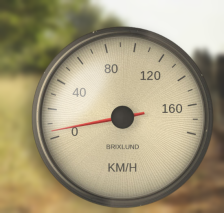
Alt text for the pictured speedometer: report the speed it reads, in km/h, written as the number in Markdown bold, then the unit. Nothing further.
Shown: **5** km/h
